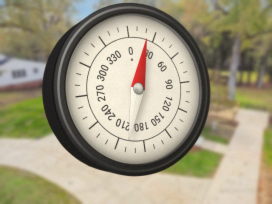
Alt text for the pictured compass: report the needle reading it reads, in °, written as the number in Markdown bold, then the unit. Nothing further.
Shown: **20** °
